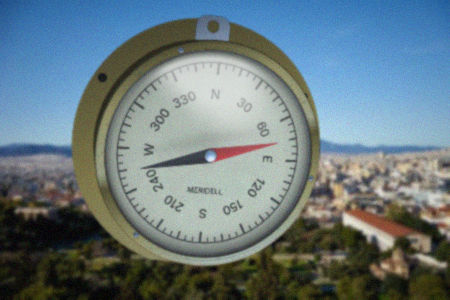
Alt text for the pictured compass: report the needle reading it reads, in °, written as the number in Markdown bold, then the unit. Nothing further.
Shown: **75** °
